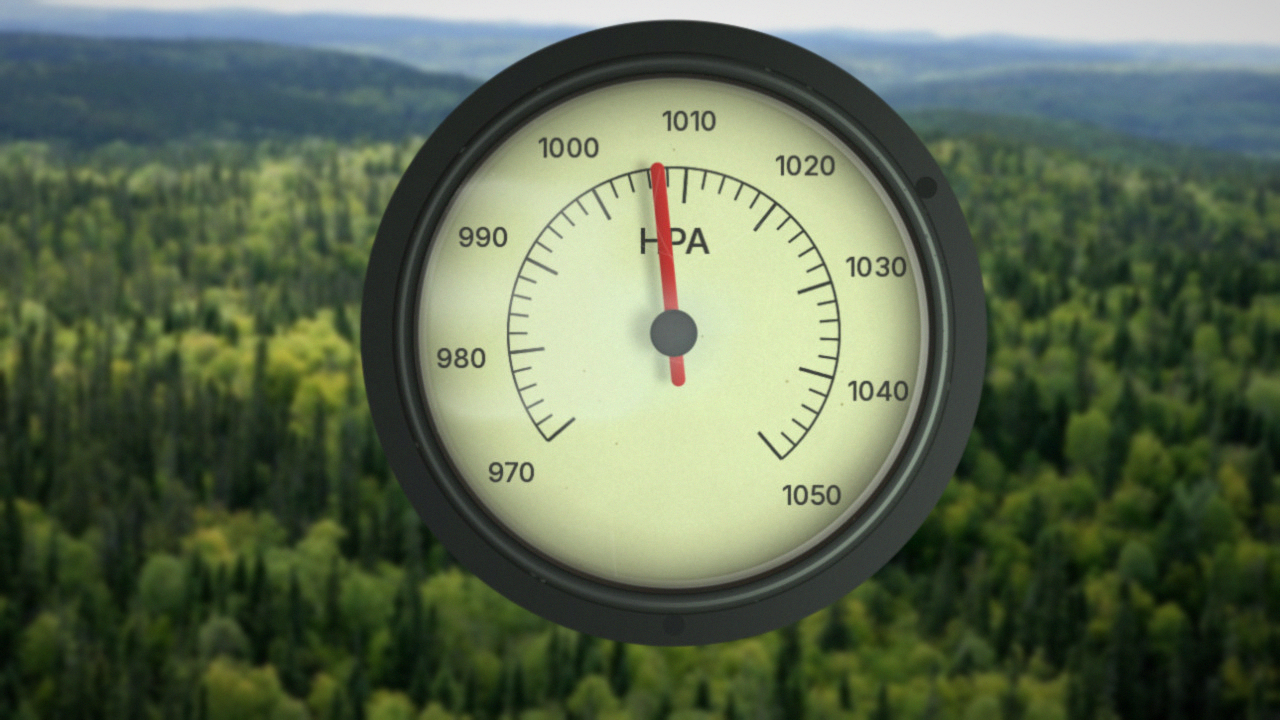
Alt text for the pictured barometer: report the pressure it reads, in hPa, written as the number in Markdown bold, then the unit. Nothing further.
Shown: **1007** hPa
